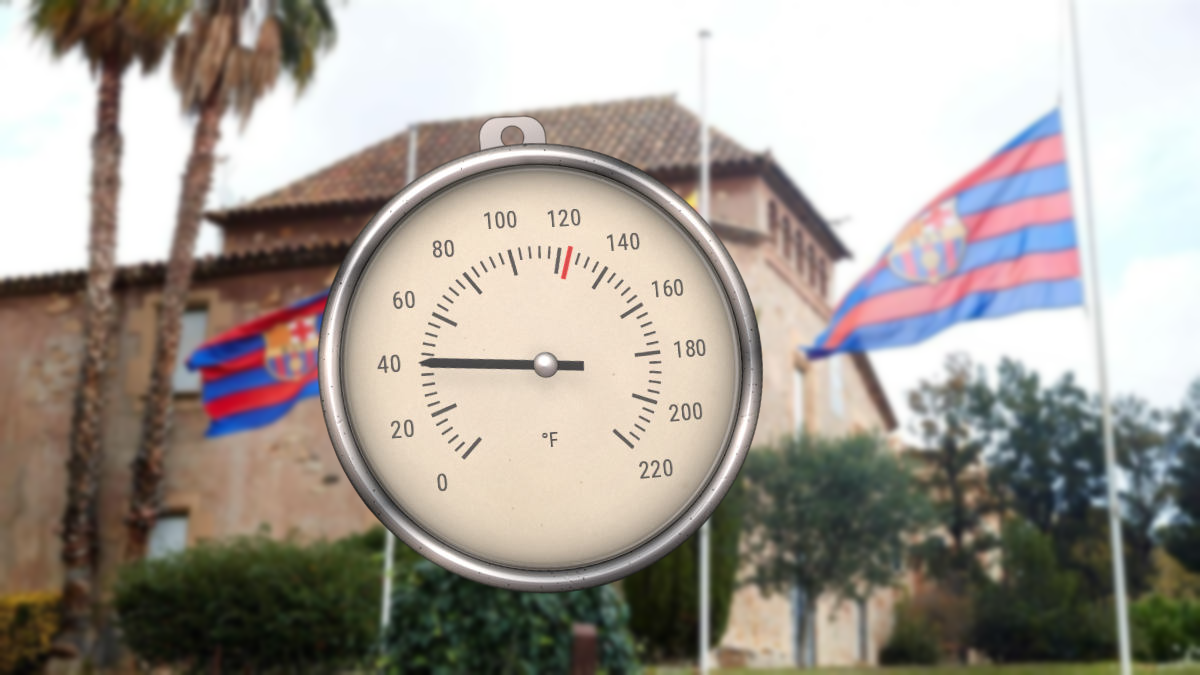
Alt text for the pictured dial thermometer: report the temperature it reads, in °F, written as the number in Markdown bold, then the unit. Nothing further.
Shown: **40** °F
